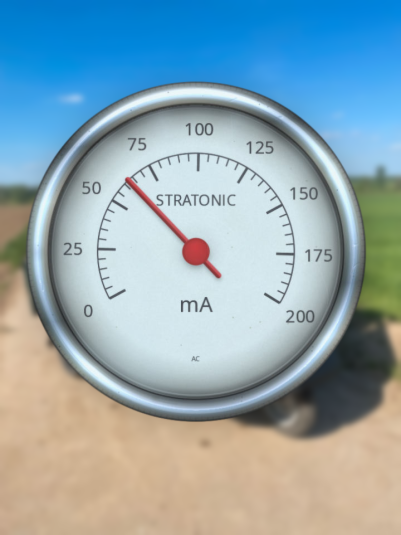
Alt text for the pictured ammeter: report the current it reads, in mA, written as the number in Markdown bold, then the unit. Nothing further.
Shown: **62.5** mA
